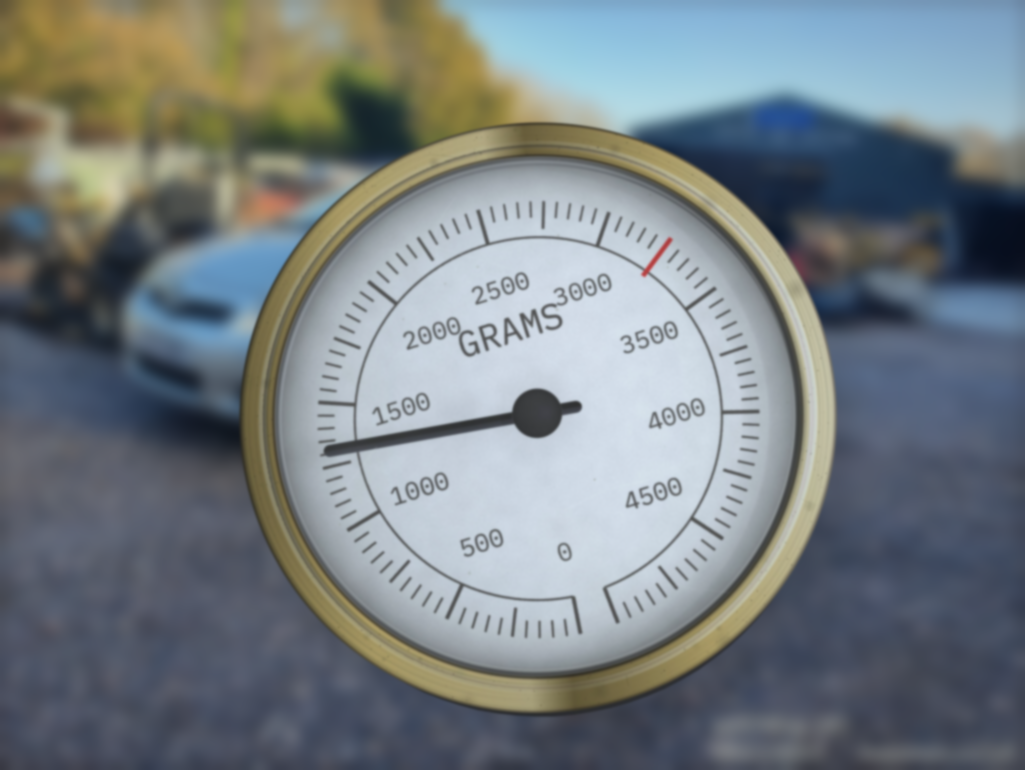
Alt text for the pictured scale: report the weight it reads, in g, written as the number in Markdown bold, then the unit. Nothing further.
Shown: **1300** g
